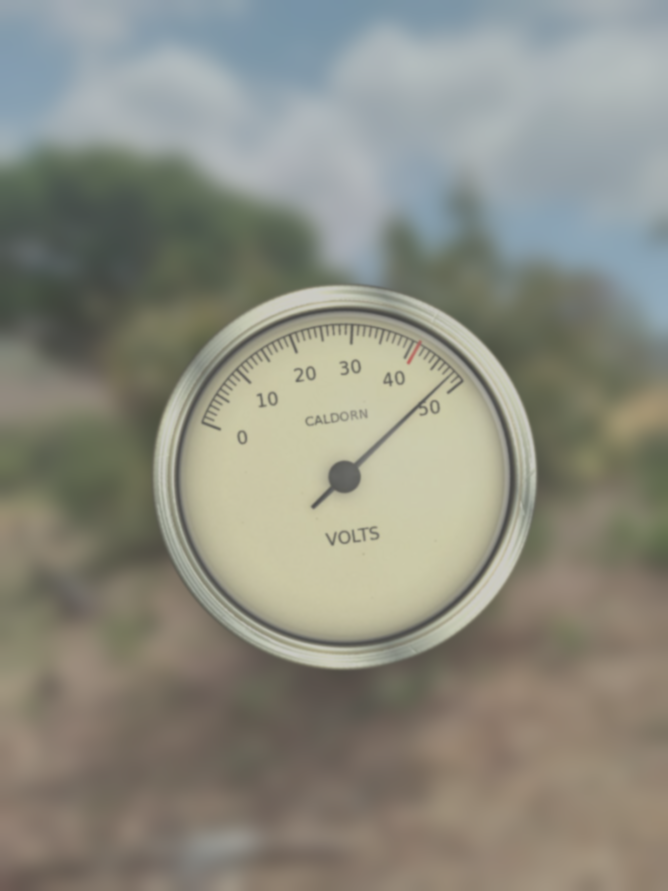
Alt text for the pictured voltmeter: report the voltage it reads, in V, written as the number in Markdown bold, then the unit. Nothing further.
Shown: **48** V
